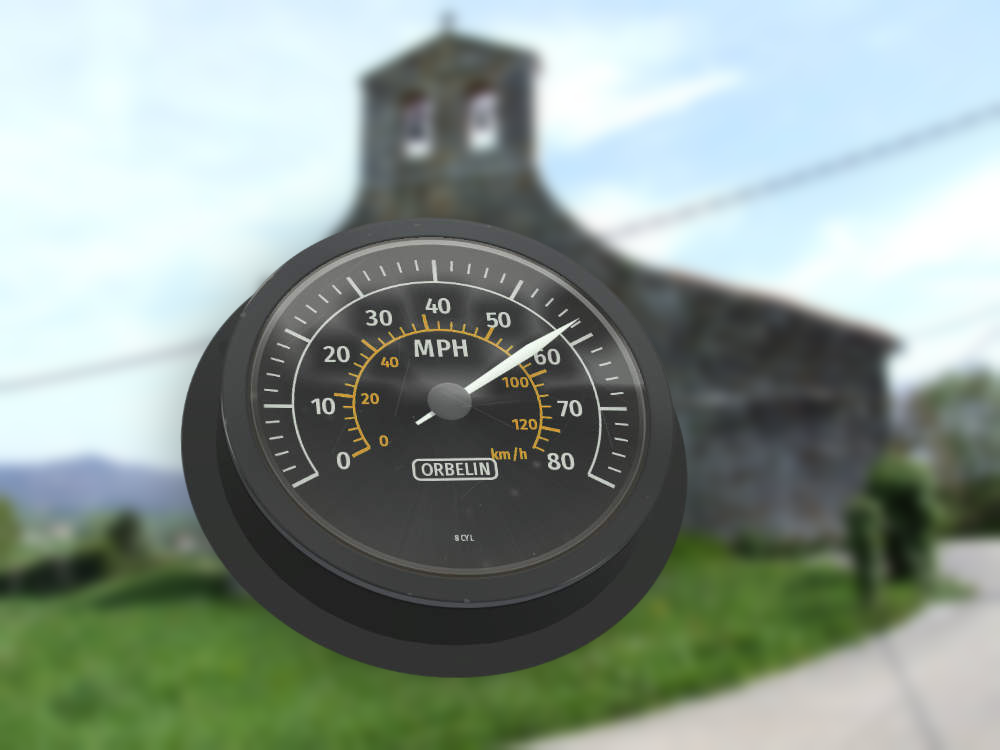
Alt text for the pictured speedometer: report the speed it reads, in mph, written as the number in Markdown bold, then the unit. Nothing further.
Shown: **58** mph
